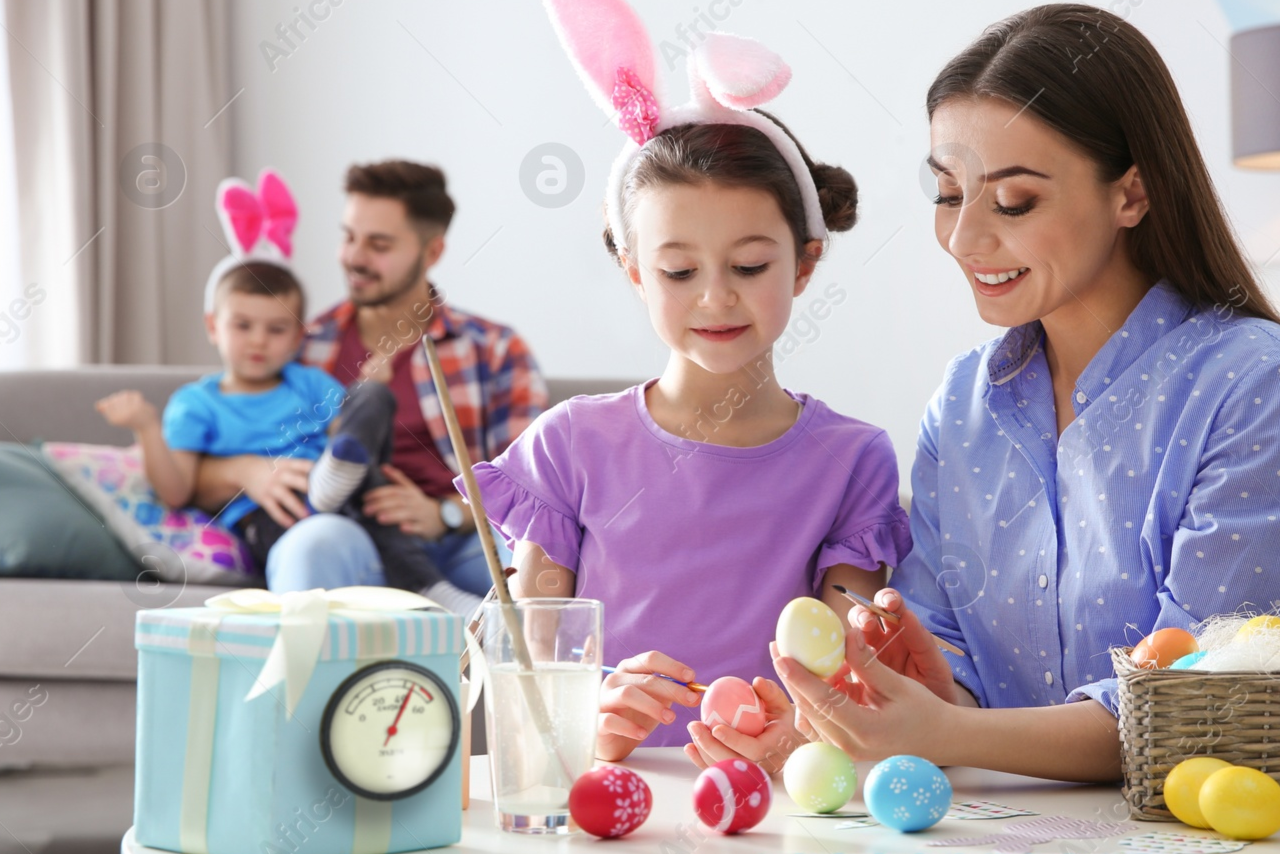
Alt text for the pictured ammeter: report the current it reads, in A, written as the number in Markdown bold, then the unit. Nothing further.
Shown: **45** A
